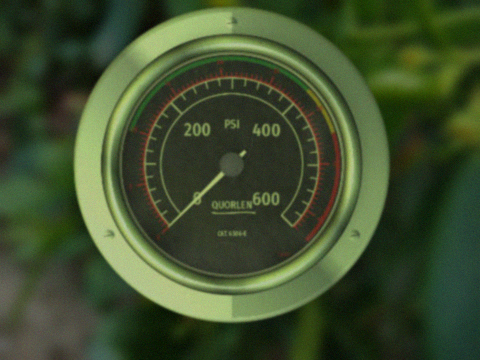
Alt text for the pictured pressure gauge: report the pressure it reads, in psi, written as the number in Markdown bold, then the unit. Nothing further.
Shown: **0** psi
